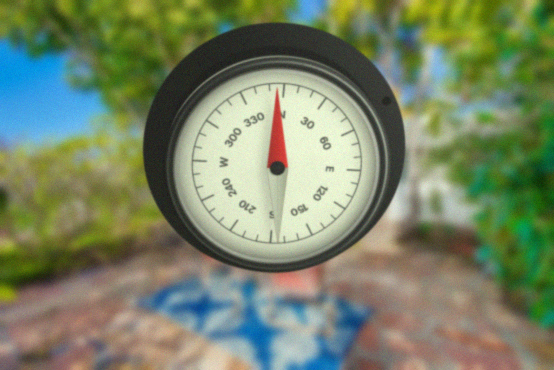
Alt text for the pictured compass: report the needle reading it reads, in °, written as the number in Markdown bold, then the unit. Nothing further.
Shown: **355** °
